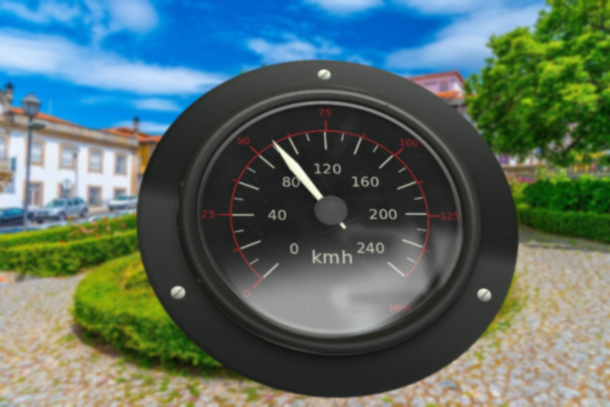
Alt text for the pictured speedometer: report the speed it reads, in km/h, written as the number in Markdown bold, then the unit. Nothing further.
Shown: **90** km/h
